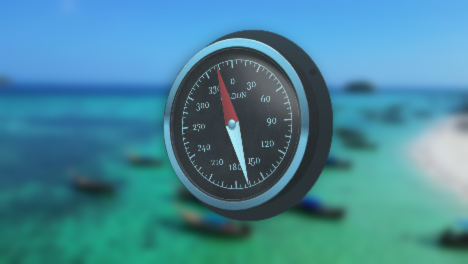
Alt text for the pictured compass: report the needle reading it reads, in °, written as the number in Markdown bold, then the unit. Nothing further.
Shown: **345** °
